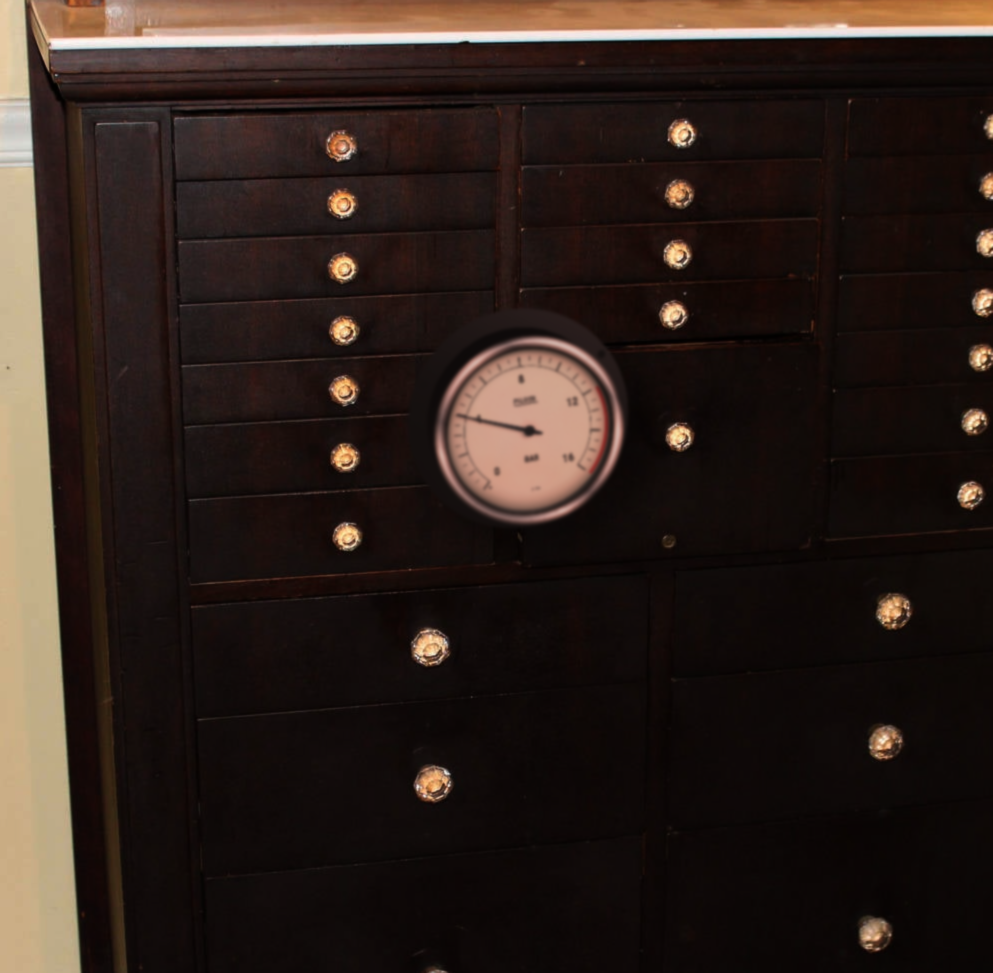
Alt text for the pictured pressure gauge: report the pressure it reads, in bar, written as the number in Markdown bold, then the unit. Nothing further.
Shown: **4** bar
